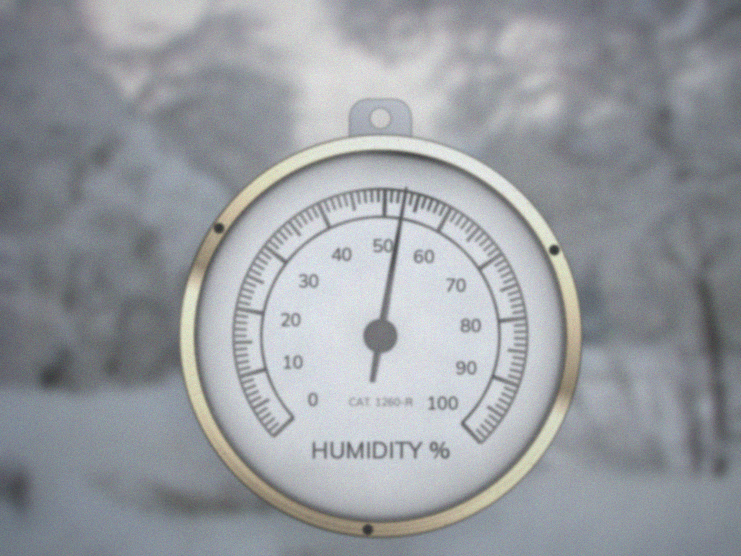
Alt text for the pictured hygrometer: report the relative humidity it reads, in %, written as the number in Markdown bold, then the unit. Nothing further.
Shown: **53** %
